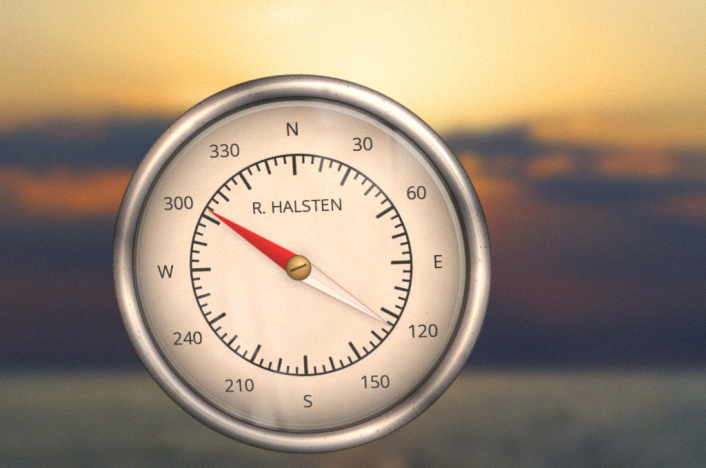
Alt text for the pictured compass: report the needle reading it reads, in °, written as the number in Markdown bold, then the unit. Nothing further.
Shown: **305** °
